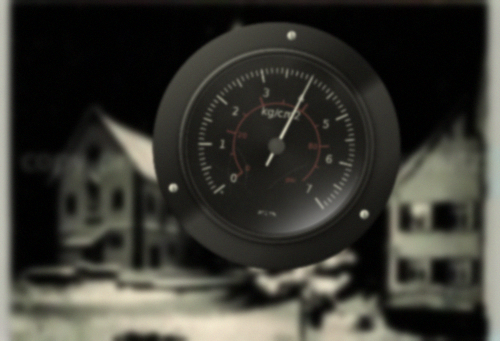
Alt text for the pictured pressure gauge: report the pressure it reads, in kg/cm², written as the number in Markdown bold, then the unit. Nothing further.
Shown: **4** kg/cm²
